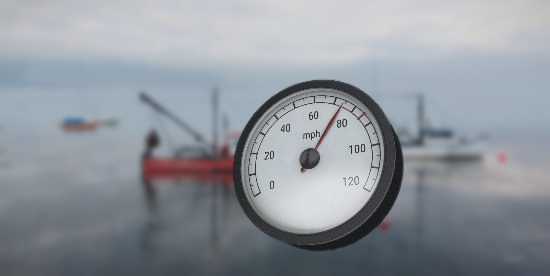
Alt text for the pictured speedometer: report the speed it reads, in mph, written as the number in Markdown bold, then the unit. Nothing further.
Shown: **75** mph
